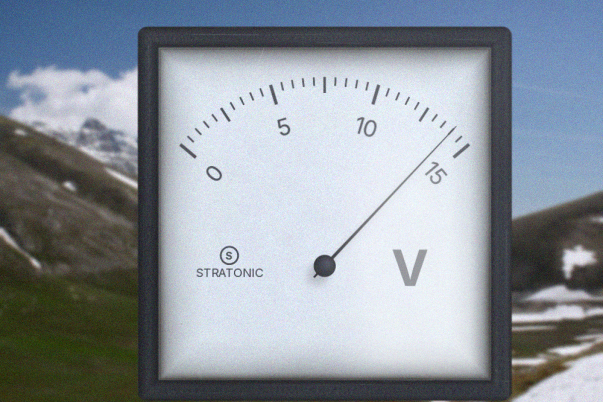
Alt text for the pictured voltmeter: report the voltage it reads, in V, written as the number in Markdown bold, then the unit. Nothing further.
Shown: **14** V
